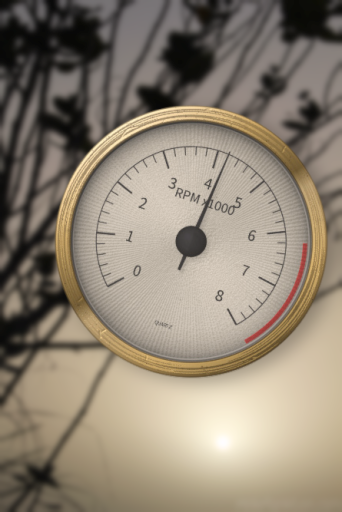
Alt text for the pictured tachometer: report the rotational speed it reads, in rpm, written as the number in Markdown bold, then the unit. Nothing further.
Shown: **4200** rpm
